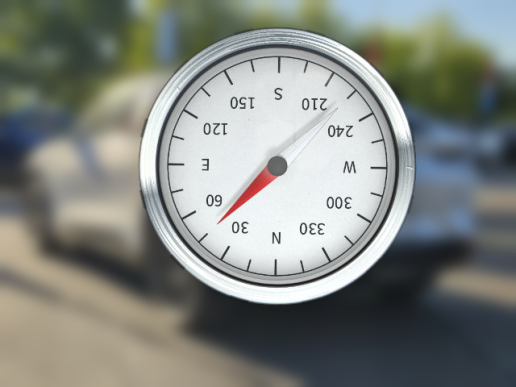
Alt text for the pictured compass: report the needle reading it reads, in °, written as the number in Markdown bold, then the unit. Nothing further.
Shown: **45** °
